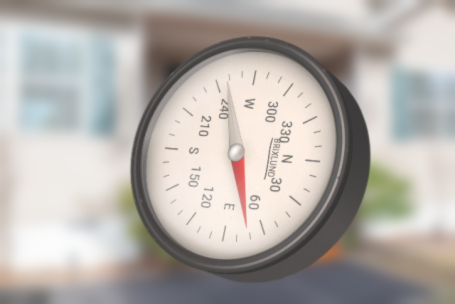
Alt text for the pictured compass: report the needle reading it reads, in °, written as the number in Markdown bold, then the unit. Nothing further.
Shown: **70** °
